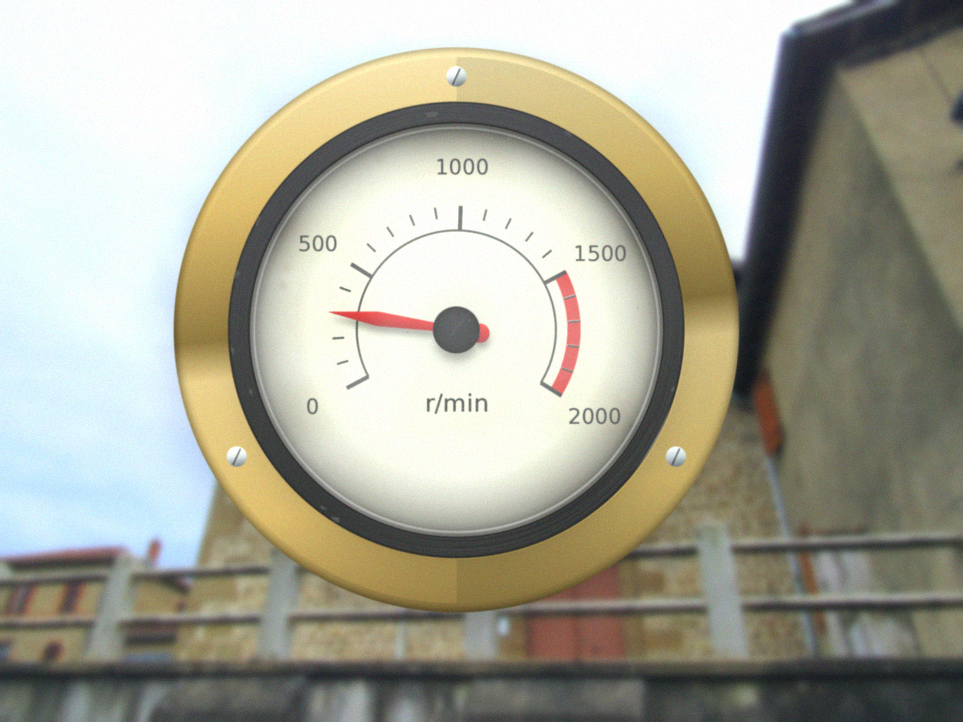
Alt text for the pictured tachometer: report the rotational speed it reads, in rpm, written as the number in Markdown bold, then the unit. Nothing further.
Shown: **300** rpm
